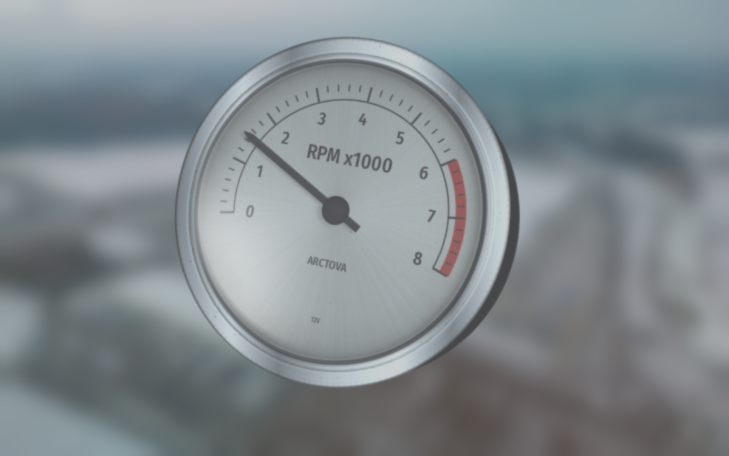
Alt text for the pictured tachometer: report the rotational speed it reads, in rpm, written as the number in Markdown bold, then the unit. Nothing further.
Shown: **1500** rpm
